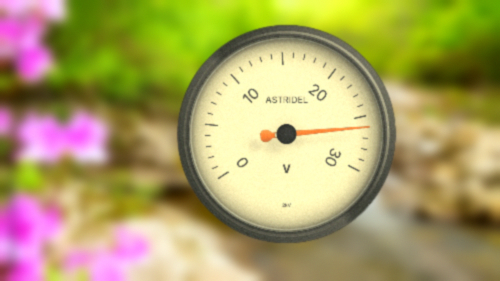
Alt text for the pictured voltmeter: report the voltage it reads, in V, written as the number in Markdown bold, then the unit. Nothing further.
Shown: **26** V
